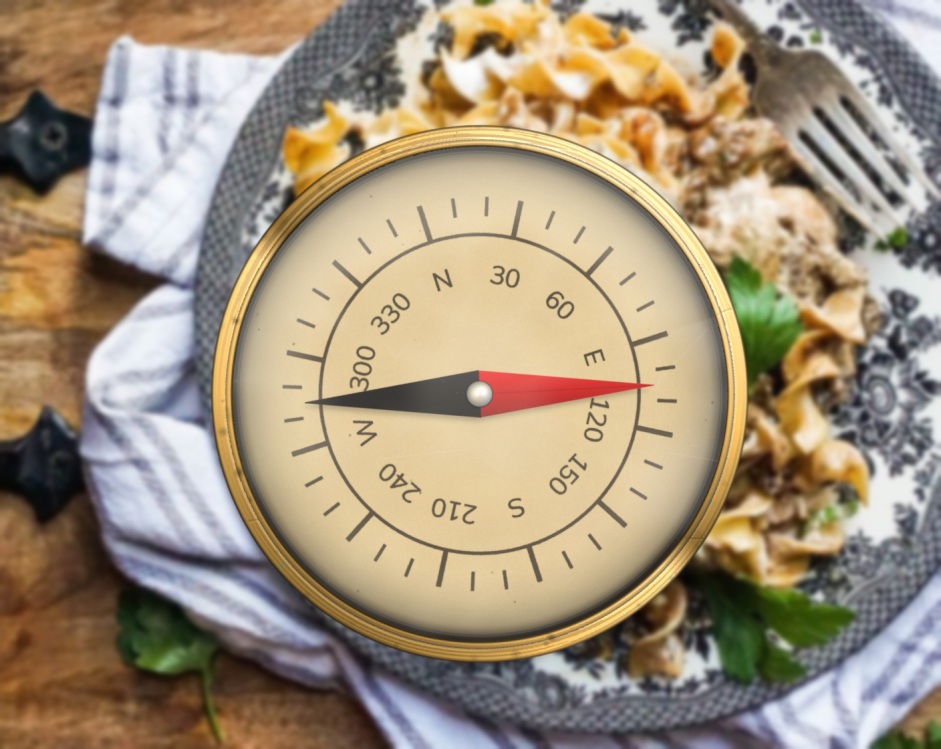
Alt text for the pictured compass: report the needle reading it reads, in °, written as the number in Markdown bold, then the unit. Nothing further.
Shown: **105** °
